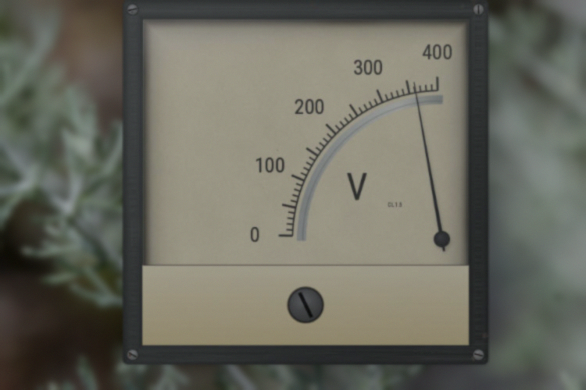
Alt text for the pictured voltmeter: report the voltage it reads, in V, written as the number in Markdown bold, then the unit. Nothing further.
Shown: **360** V
